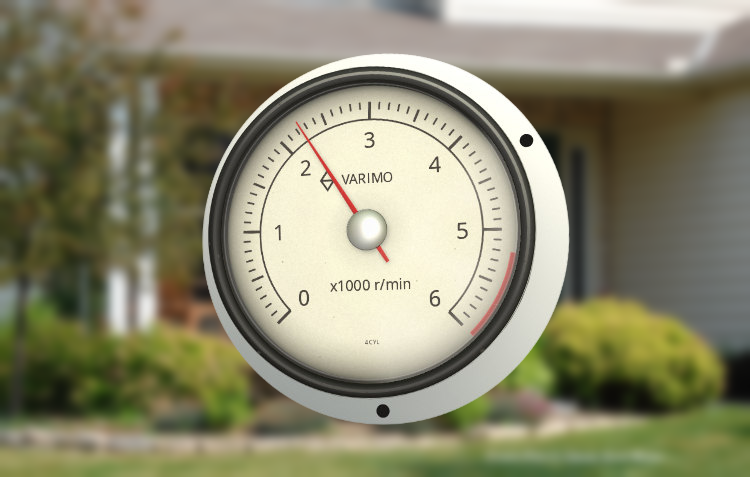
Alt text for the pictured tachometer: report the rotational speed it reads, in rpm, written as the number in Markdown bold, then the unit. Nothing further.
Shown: **2250** rpm
